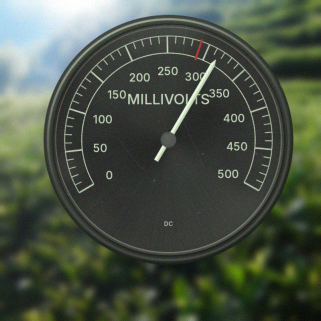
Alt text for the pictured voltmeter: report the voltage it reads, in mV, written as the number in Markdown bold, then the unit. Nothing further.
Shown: **315** mV
